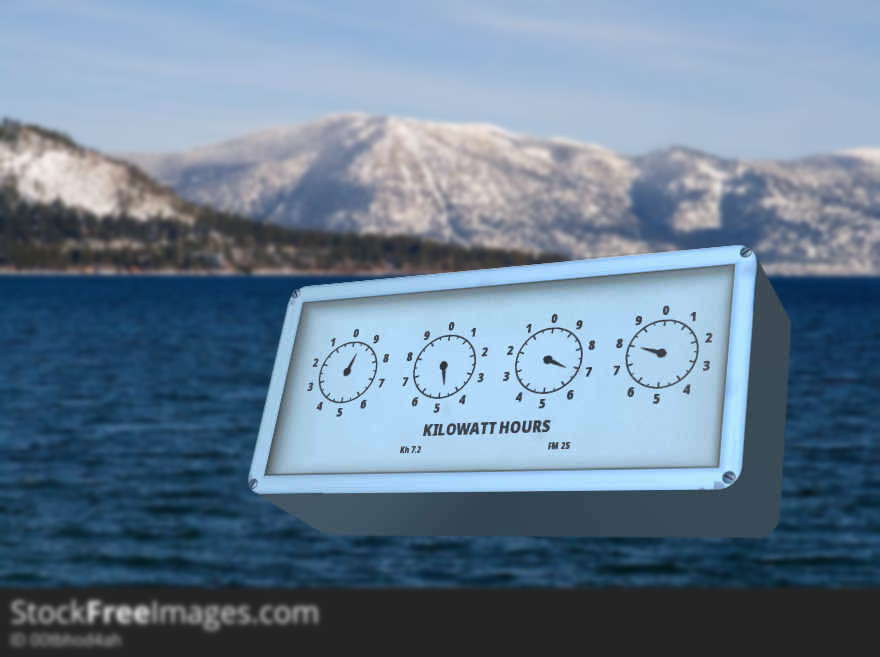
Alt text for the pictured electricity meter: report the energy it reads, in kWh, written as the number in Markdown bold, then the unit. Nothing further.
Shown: **9468** kWh
